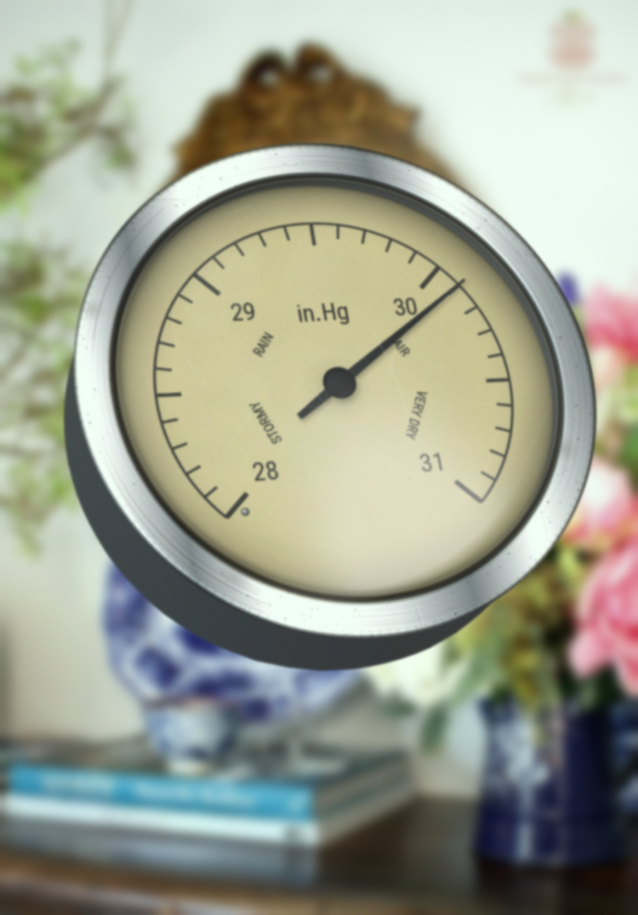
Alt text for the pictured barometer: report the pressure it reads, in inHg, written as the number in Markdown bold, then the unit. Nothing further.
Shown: **30.1** inHg
